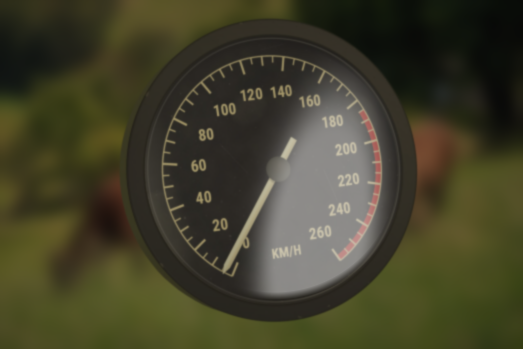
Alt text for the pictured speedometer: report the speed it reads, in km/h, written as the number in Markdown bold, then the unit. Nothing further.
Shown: **5** km/h
